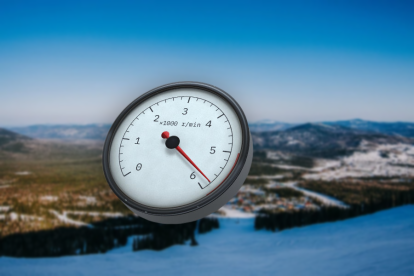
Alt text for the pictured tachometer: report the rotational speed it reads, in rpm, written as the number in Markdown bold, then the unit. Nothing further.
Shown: **5800** rpm
